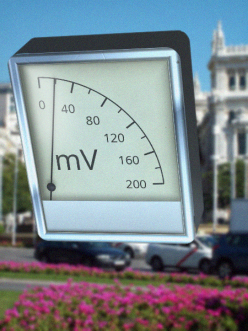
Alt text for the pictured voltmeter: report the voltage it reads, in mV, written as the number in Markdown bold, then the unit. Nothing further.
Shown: **20** mV
